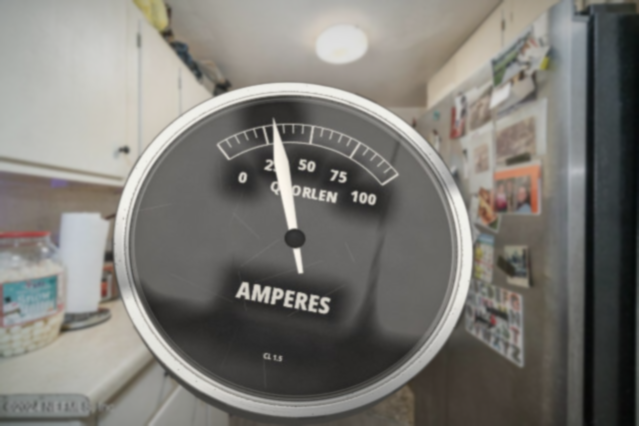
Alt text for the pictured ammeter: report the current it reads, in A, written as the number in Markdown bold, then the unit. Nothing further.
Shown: **30** A
